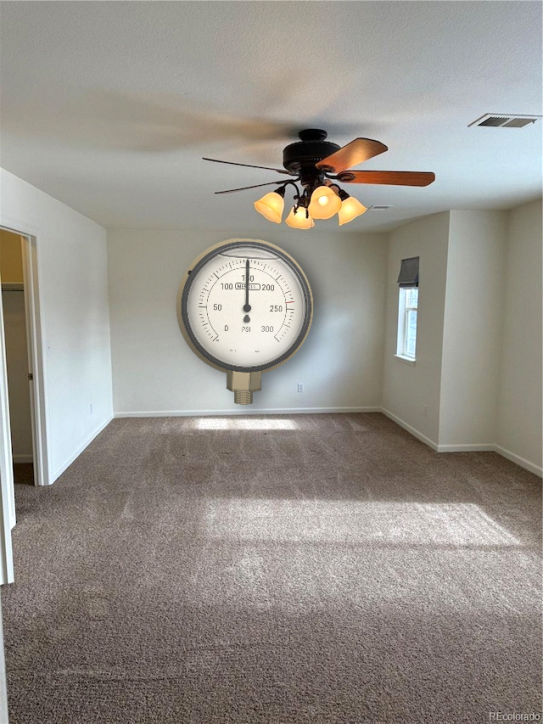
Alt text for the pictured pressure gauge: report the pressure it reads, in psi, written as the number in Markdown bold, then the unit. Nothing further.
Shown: **150** psi
